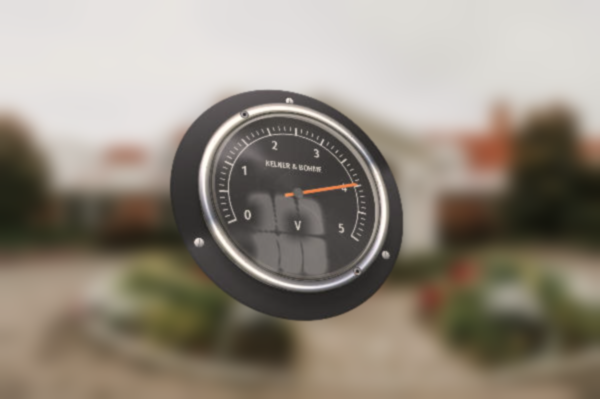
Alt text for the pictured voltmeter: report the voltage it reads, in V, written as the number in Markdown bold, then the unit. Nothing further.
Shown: **4** V
